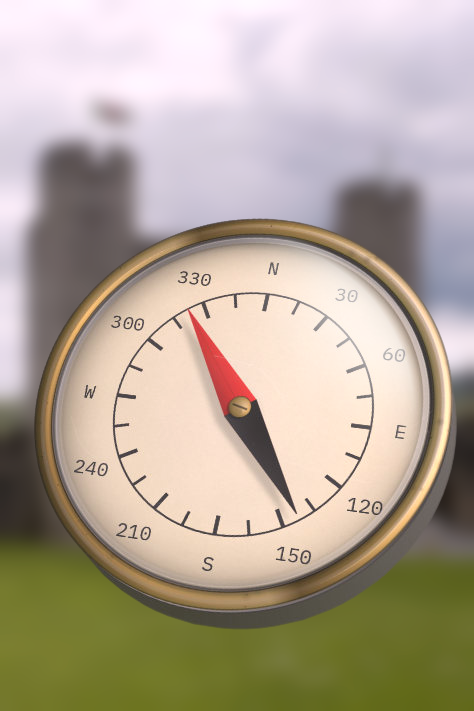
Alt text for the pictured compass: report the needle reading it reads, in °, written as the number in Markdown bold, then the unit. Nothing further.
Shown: **322.5** °
